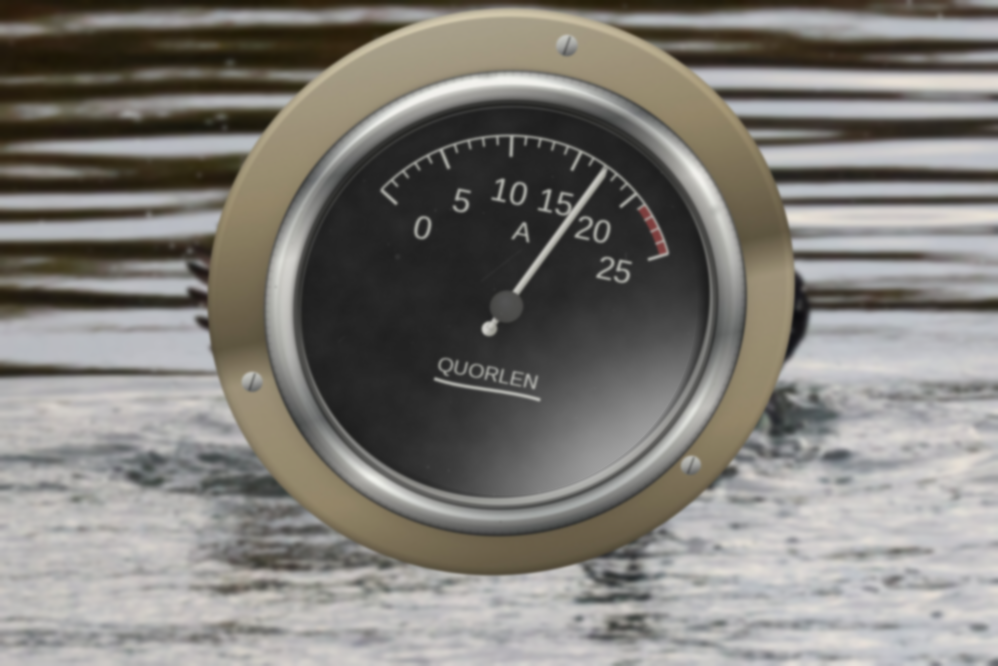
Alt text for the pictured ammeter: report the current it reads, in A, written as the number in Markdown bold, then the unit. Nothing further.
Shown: **17** A
